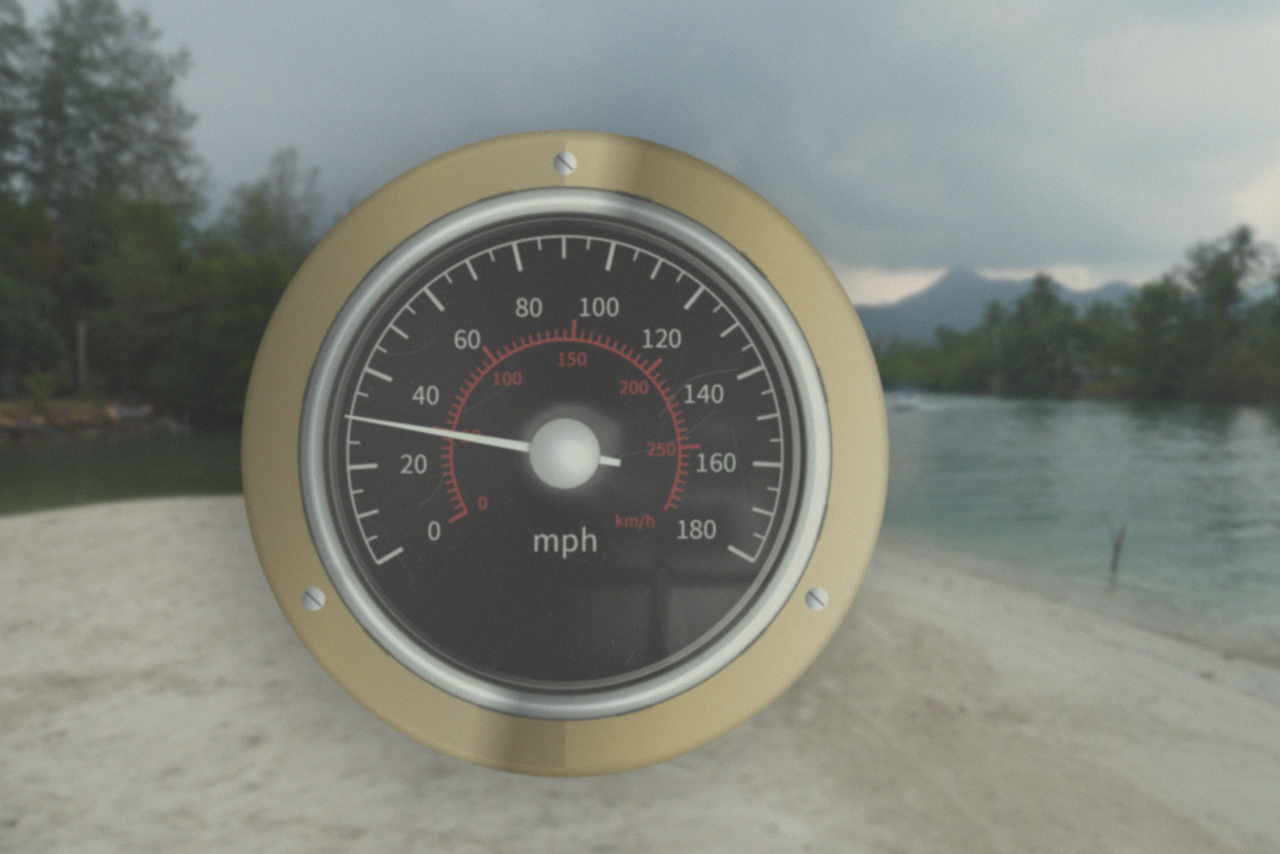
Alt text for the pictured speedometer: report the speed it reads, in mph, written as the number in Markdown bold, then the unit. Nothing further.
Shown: **30** mph
